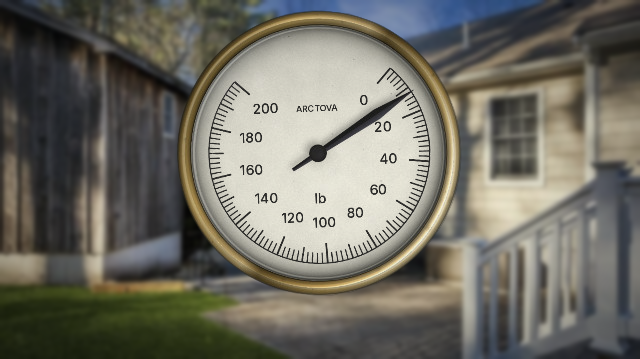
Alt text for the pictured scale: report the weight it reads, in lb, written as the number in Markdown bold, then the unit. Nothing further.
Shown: **12** lb
